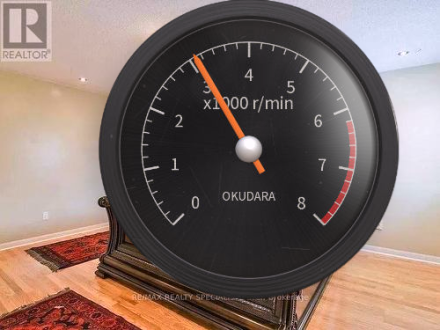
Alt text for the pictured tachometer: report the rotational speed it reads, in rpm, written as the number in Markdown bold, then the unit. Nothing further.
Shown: **3100** rpm
